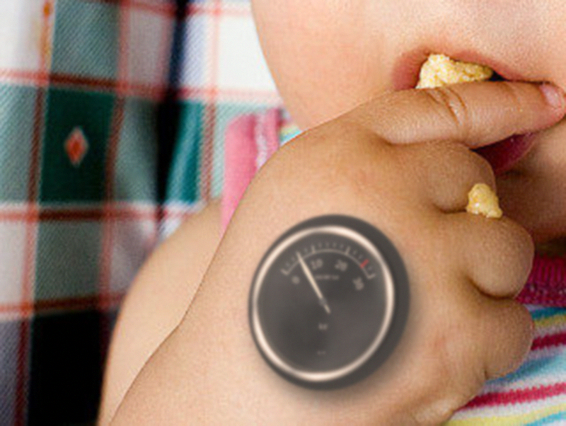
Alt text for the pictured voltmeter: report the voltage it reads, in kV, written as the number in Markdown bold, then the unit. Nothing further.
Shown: **6** kV
